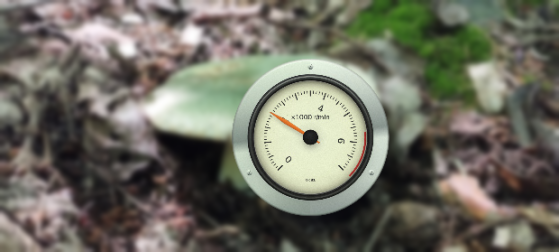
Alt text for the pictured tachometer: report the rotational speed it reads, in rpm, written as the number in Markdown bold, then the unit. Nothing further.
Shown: **2000** rpm
